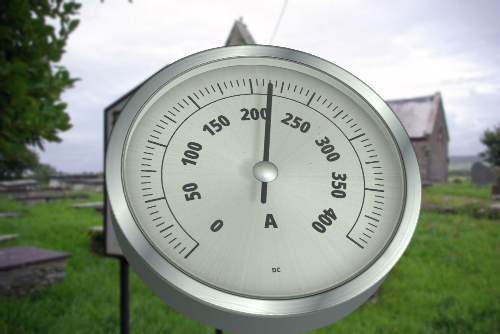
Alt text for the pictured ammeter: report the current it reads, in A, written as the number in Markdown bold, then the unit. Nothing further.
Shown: **215** A
